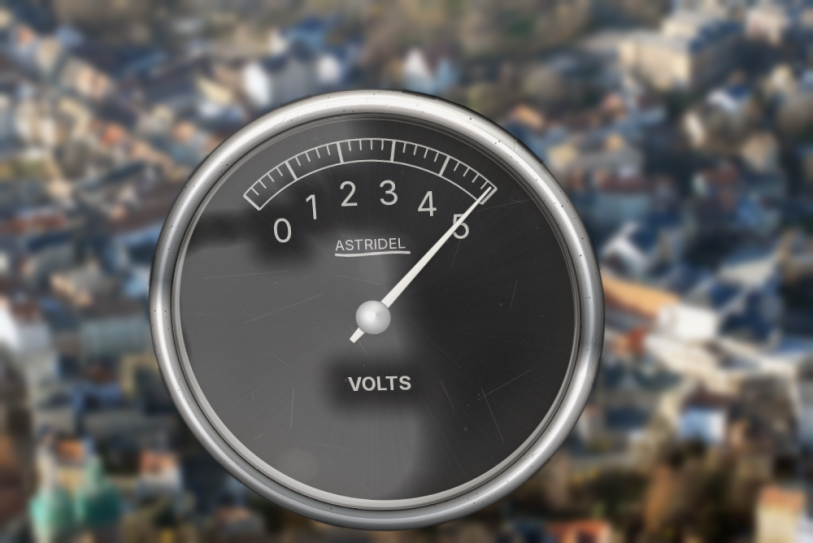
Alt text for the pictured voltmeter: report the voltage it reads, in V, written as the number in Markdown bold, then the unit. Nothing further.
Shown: **4.9** V
